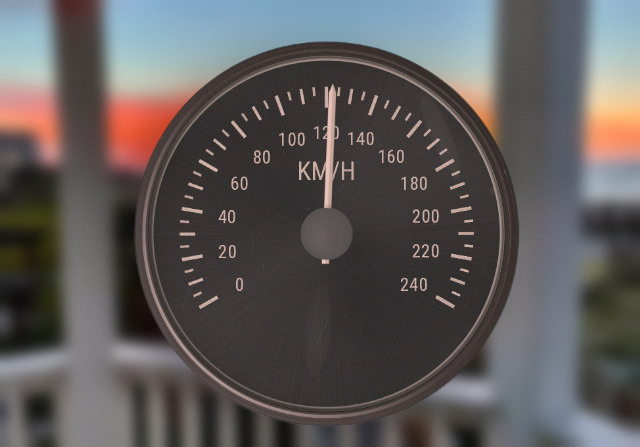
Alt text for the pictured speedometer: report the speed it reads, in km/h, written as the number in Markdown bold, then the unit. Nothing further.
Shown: **122.5** km/h
